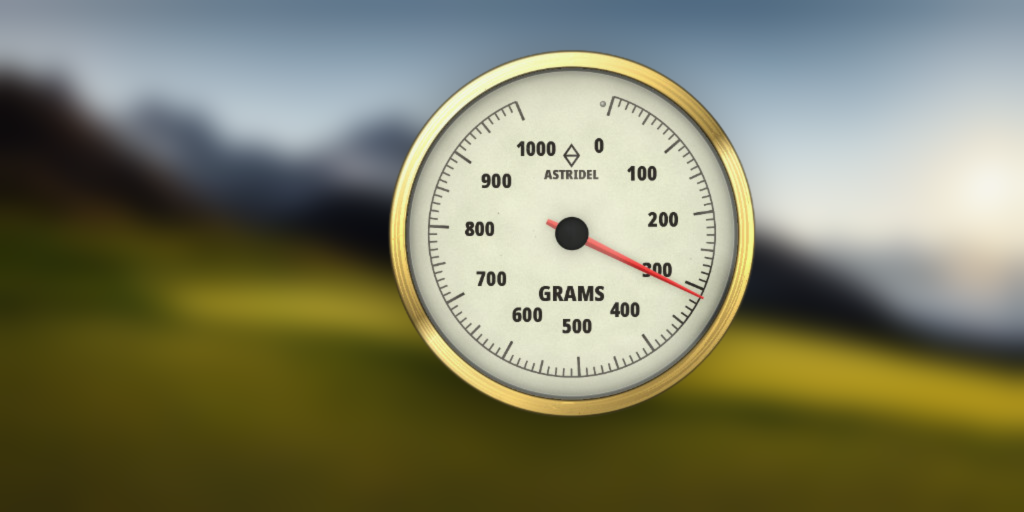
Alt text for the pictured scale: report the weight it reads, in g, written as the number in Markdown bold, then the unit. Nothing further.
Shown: **310** g
